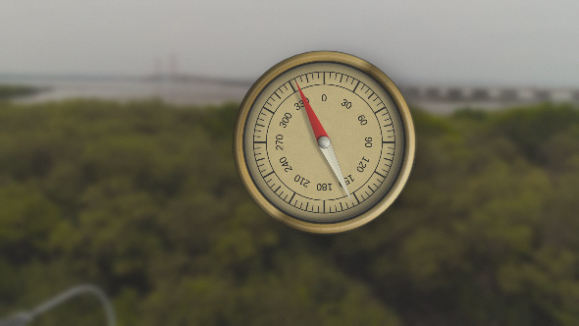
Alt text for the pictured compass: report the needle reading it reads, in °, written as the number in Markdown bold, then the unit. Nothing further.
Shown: **335** °
